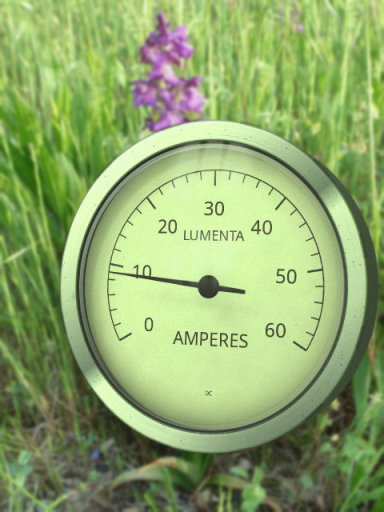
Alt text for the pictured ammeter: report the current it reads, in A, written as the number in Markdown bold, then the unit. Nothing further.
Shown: **9** A
